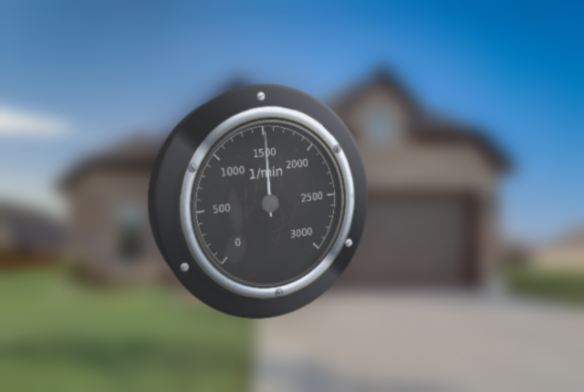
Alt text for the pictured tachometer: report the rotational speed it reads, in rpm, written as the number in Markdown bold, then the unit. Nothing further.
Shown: **1500** rpm
